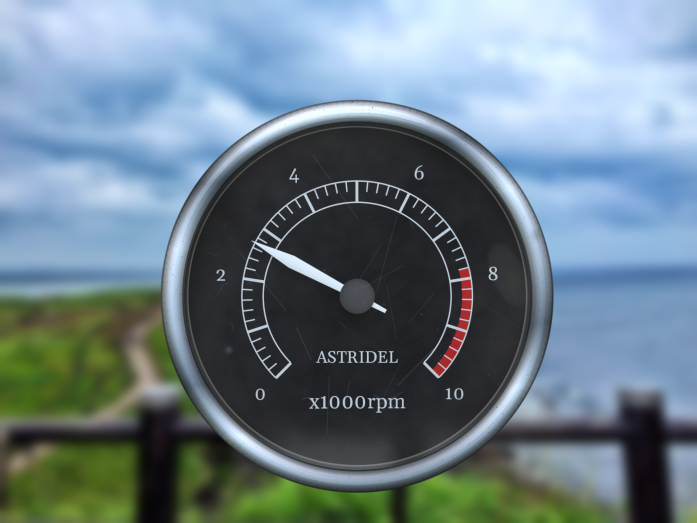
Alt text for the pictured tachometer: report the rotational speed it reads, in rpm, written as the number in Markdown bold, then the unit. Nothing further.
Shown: **2700** rpm
